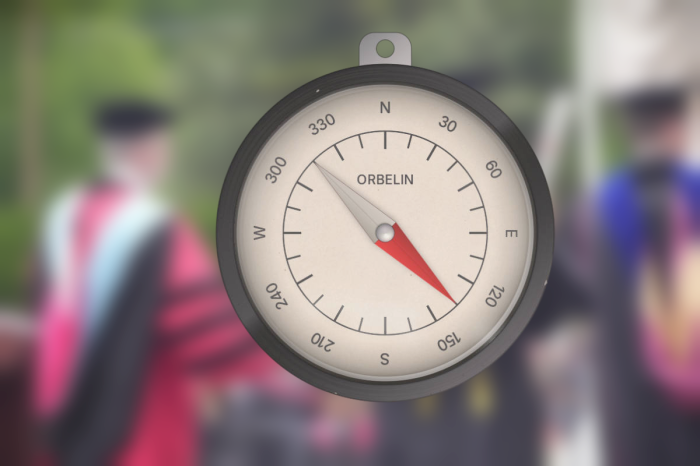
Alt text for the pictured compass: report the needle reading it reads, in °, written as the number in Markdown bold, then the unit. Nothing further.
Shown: **135** °
